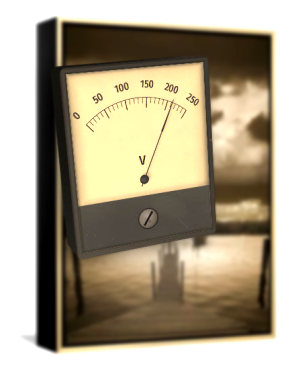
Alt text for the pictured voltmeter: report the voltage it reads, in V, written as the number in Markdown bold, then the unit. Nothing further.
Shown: **210** V
